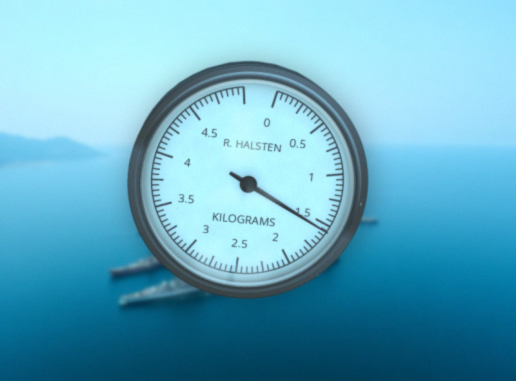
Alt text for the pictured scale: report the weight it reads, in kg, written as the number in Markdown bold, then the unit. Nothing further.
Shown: **1.55** kg
